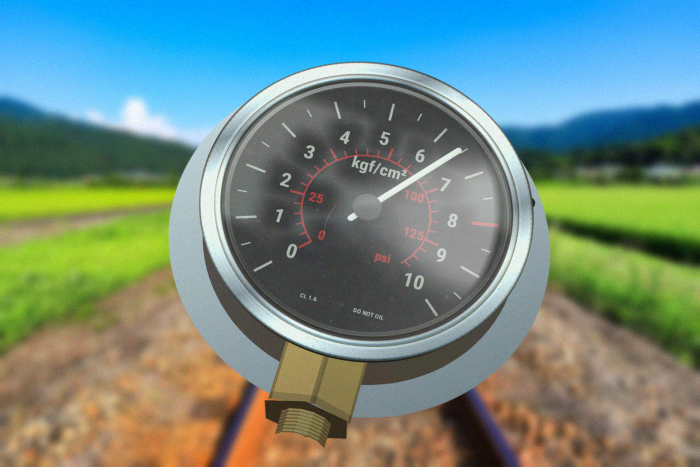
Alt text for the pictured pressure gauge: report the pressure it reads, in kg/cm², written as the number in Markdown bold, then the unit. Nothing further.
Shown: **6.5** kg/cm²
